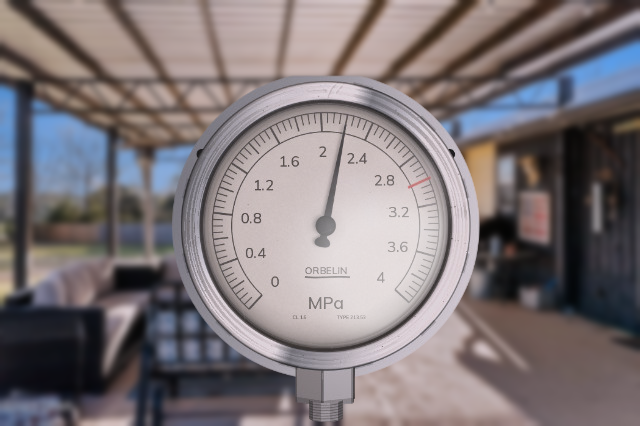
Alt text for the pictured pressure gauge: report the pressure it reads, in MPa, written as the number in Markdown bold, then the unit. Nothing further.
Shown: **2.2** MPa
